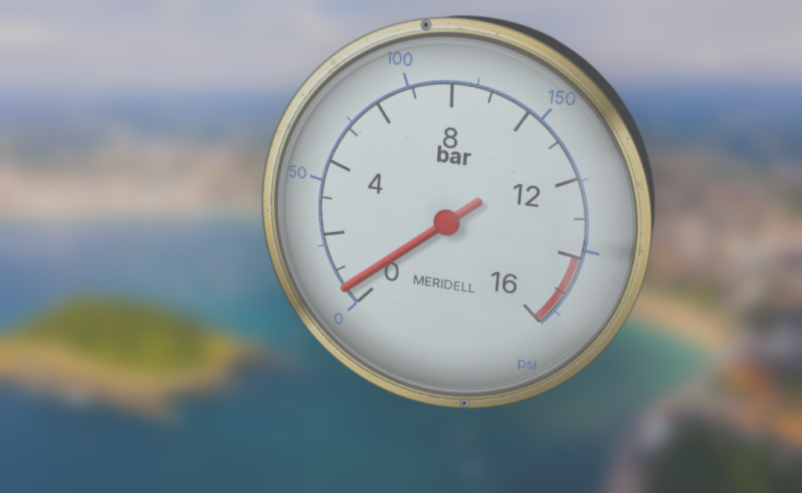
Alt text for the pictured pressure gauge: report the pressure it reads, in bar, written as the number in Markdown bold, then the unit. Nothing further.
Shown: **0.5** bar
